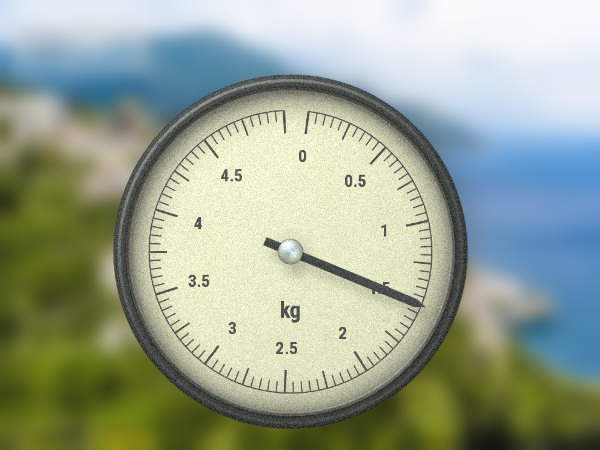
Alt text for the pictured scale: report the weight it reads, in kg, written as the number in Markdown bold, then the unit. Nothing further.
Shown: **1.5** kg
